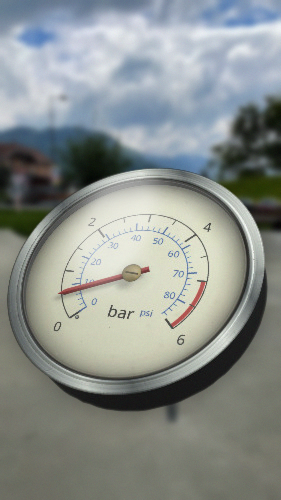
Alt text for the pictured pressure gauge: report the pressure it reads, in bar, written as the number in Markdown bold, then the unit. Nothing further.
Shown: **0.5** bar
